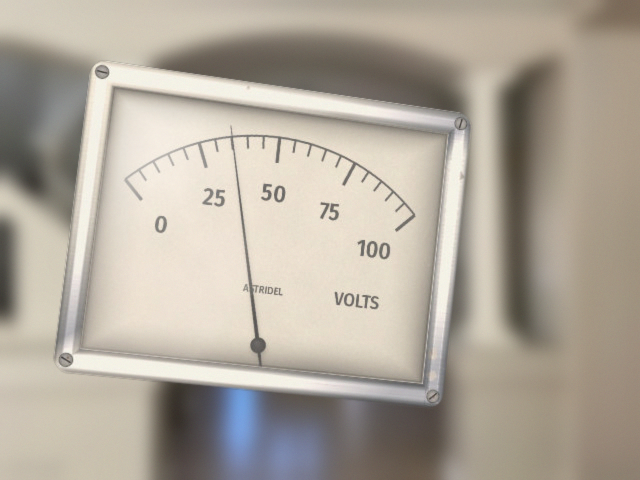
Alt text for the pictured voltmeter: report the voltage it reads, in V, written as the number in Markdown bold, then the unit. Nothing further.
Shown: **35** V
